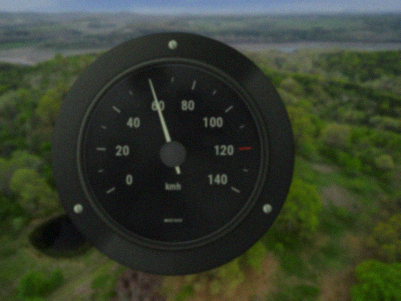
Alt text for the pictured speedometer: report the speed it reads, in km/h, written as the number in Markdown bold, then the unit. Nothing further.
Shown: **60** km/h
